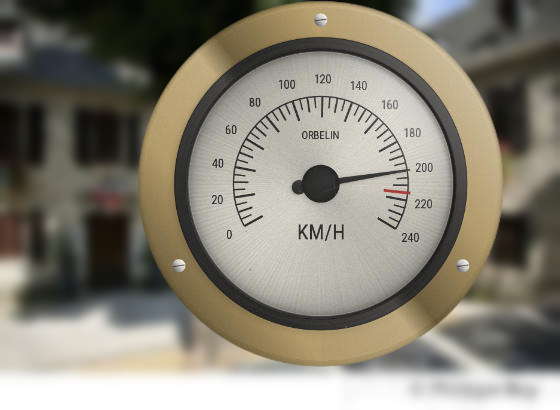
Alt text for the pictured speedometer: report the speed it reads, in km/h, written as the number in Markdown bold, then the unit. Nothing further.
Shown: **200** km/h
